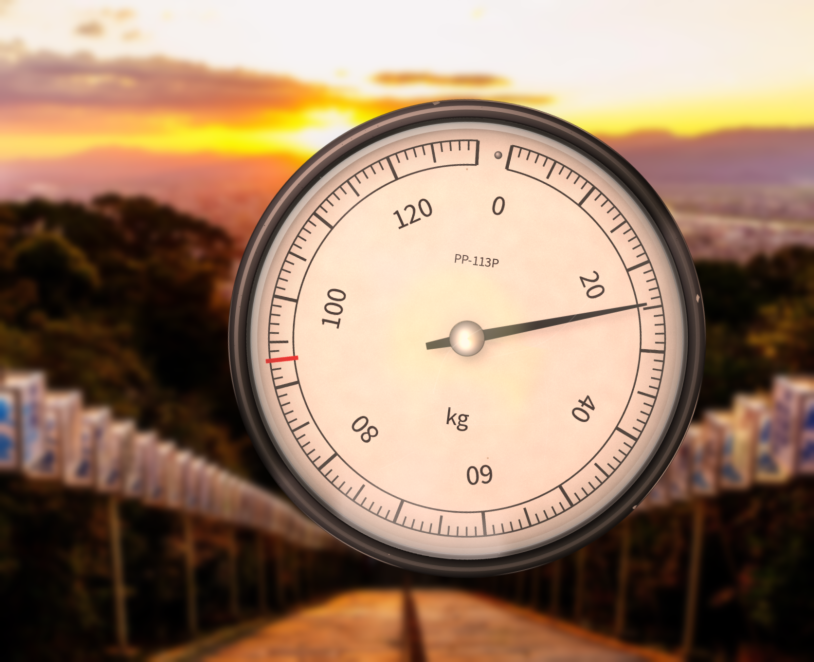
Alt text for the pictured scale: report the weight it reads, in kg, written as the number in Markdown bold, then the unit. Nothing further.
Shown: **24.5** kg
